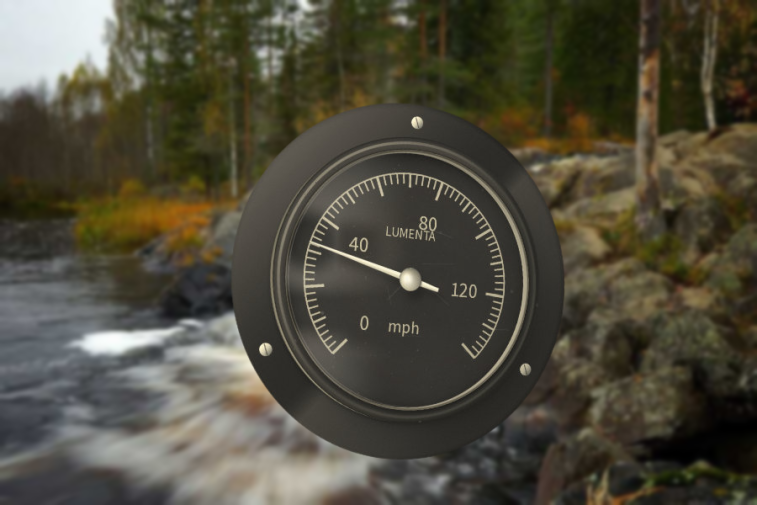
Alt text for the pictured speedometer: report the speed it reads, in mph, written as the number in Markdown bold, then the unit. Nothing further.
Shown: **32** mph
